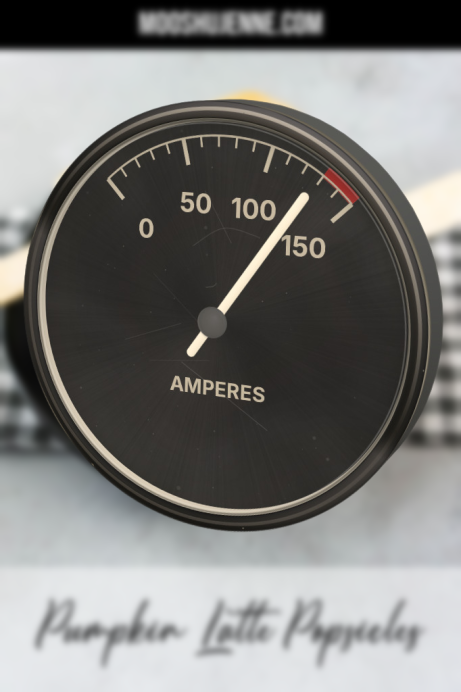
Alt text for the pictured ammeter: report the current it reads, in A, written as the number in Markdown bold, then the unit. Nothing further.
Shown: **130** A
